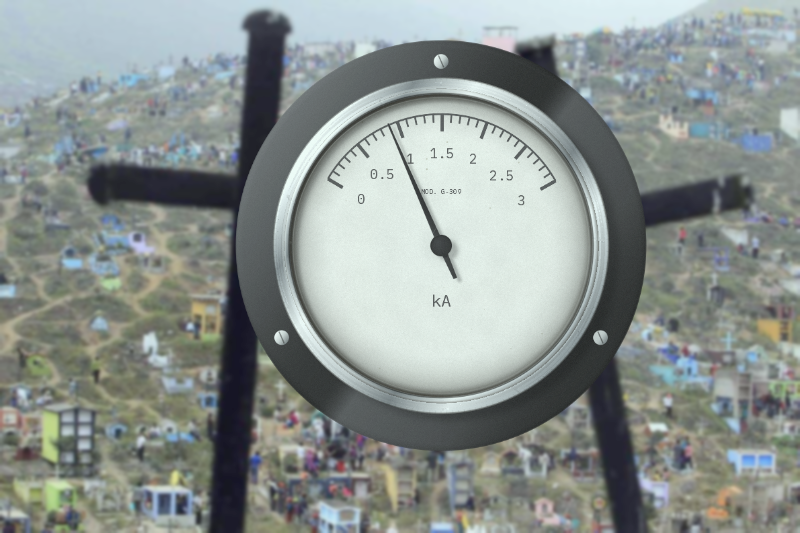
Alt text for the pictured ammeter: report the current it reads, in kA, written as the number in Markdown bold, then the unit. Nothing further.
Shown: **0.9** kA
